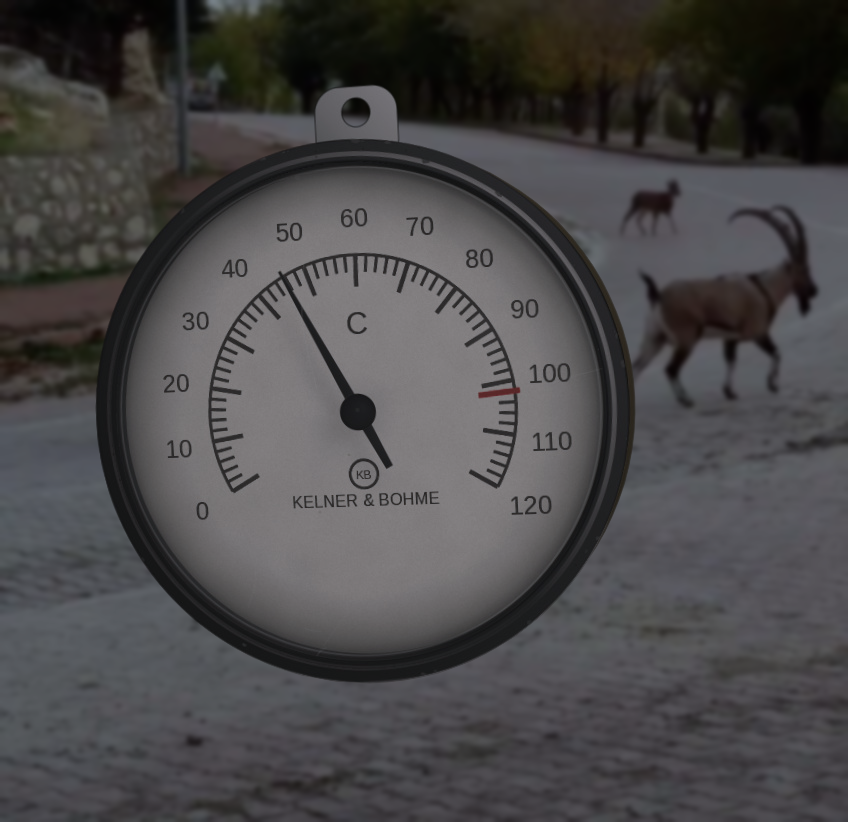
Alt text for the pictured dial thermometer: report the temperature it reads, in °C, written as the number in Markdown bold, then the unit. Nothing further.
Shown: **46** °C
